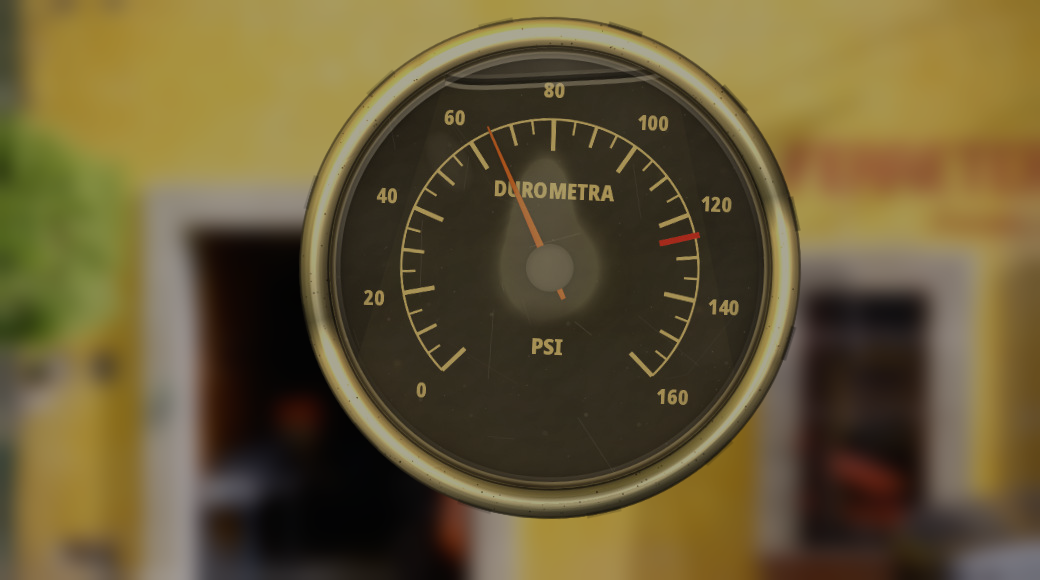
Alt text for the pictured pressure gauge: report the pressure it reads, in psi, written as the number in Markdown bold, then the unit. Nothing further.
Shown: **65** psi
